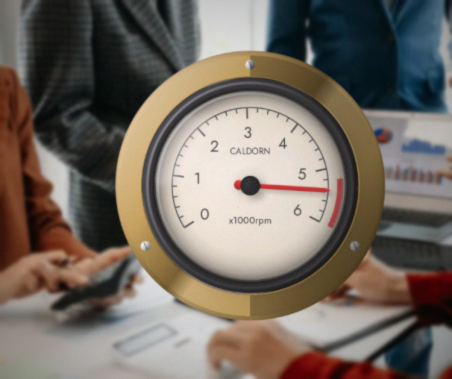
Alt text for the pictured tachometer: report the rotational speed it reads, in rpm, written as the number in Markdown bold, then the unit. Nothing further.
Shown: **5400** rpm
